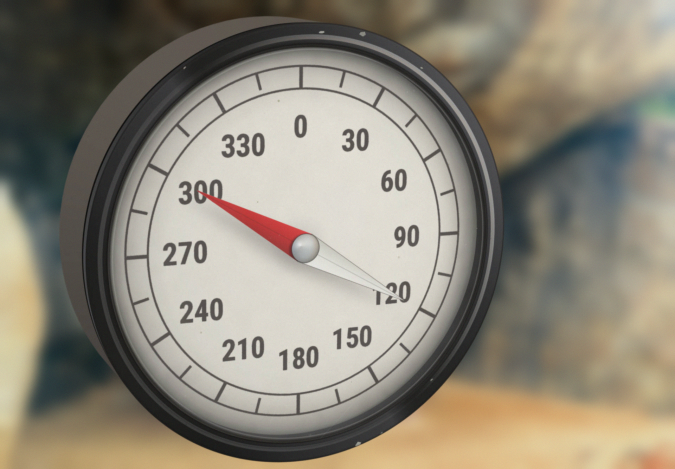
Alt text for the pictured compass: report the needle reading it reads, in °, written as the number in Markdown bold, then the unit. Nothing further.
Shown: **300** °
